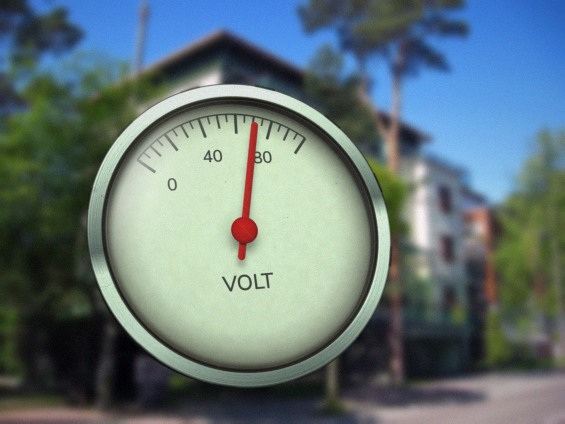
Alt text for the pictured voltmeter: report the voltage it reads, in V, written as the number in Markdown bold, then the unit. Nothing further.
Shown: **70** V
